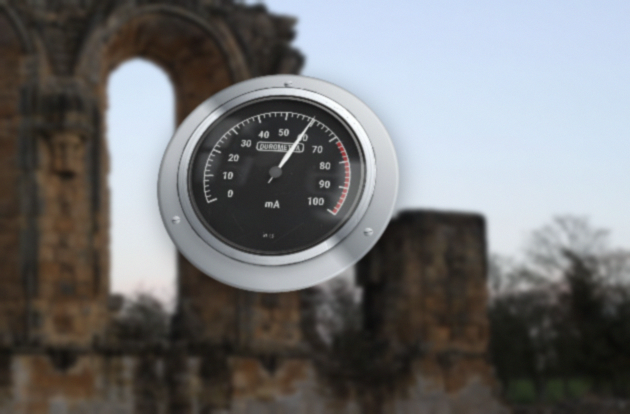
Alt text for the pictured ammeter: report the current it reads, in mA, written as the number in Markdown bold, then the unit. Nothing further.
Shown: **60** mA
